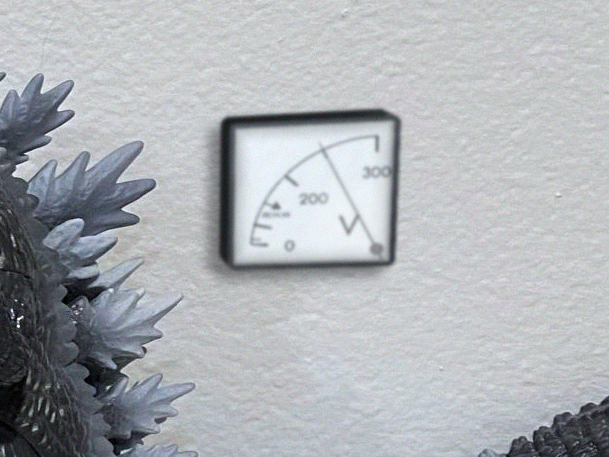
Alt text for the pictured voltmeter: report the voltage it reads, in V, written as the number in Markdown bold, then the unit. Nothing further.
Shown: **250** V
